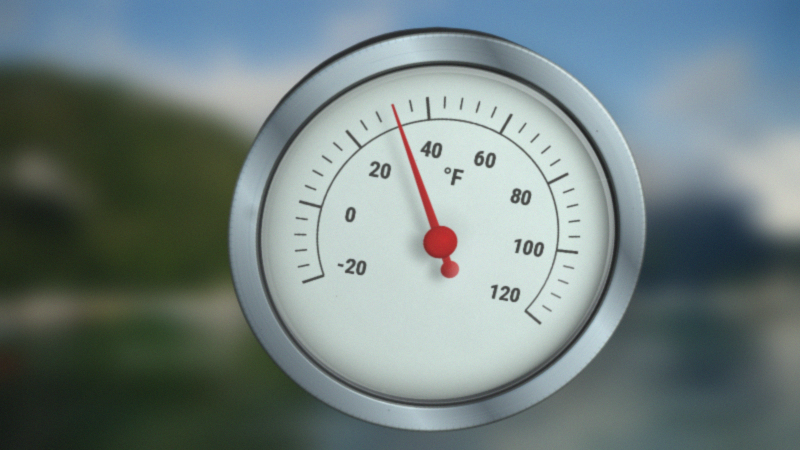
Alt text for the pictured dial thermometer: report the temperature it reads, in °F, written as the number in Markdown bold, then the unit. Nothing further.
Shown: **32** °F
